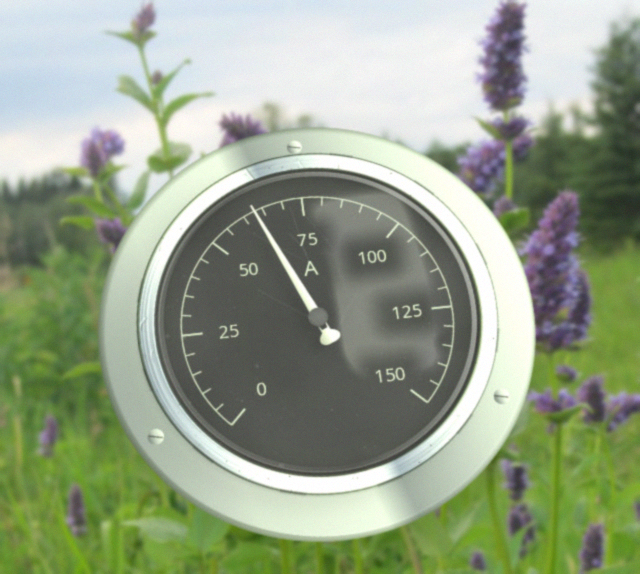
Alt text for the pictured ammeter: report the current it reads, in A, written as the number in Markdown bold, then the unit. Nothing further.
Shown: **62.5** A
